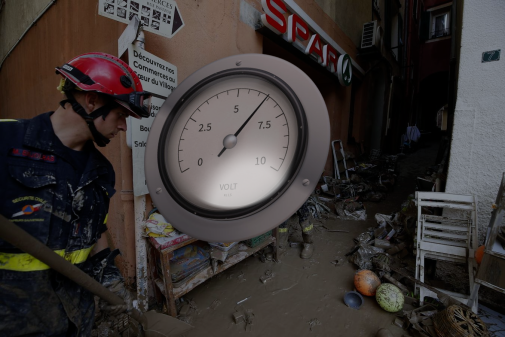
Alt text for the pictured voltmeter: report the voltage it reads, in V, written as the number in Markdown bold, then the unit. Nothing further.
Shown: **6.5** V
